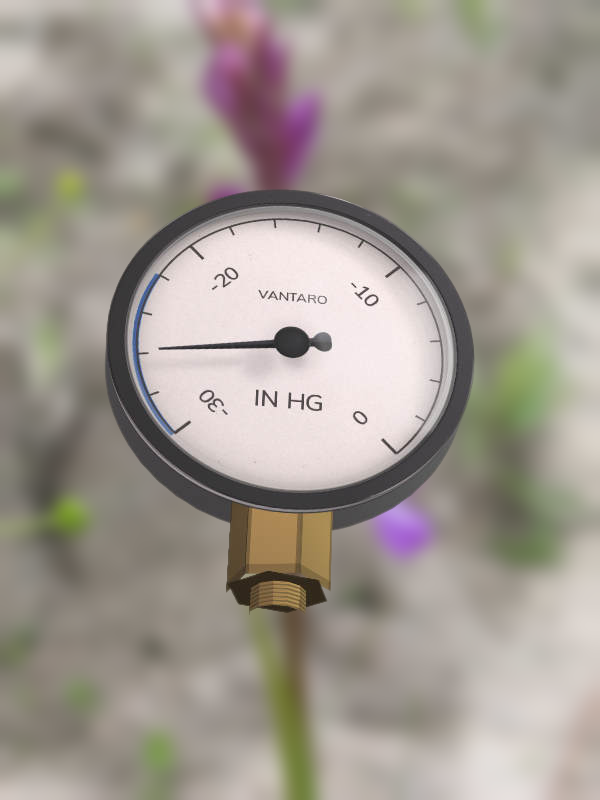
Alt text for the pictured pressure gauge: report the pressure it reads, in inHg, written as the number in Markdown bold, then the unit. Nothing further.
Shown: **-26** inHg
